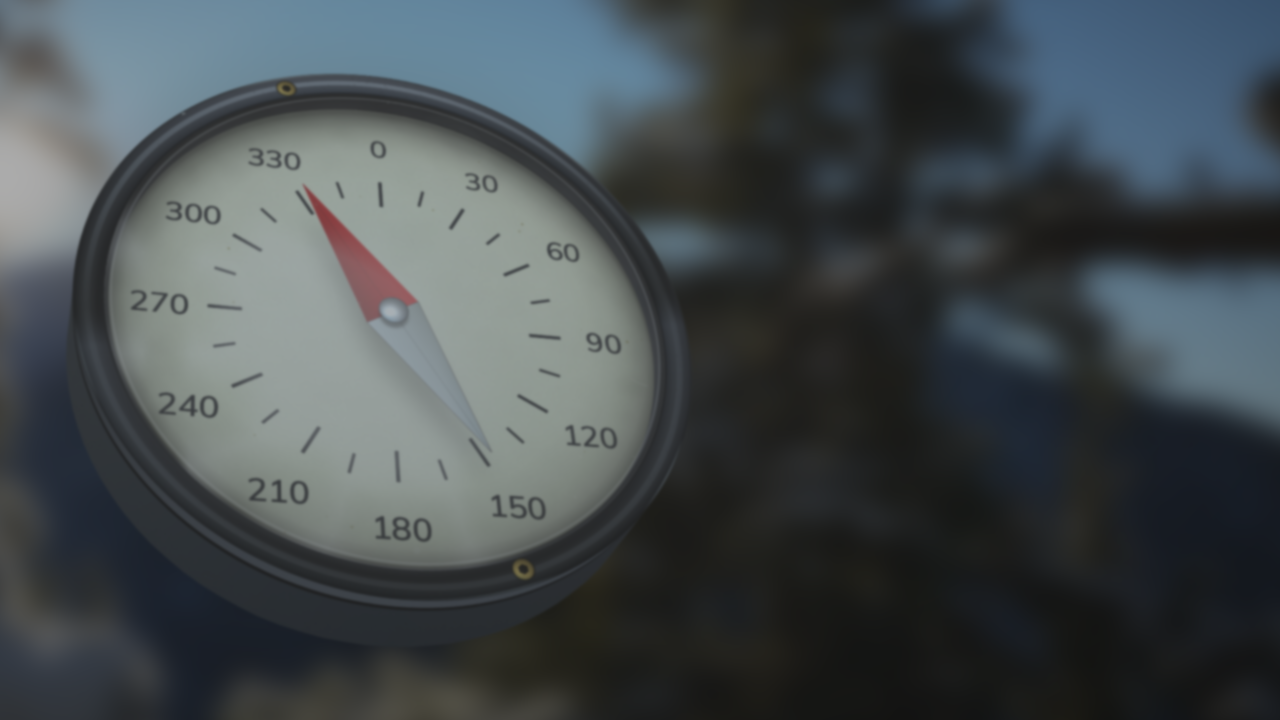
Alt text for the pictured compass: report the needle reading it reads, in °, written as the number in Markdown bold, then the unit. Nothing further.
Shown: **330** °
